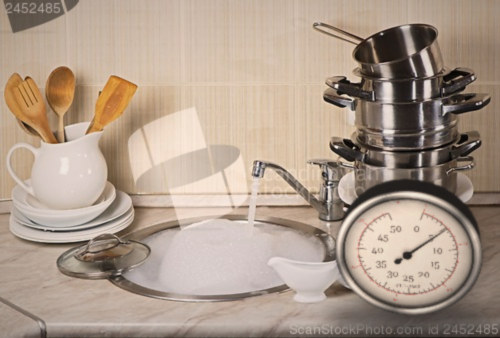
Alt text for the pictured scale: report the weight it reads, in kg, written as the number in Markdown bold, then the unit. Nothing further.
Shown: **5** kg
